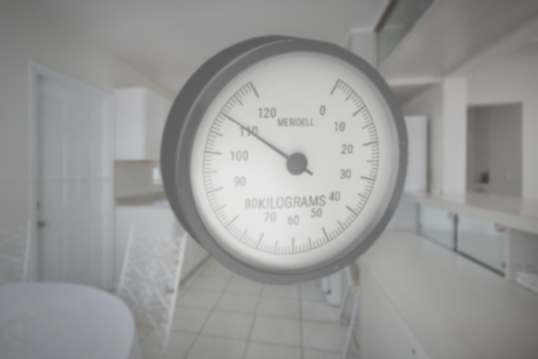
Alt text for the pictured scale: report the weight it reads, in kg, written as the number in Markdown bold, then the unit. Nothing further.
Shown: **110** kg
